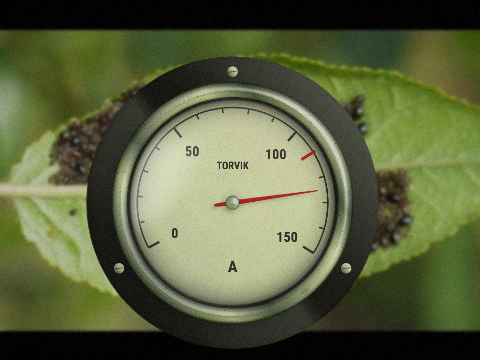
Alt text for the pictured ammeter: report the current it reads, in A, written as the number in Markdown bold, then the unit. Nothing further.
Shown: **125** A
